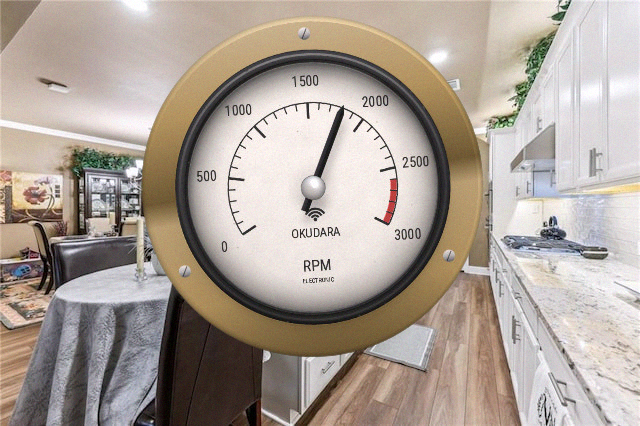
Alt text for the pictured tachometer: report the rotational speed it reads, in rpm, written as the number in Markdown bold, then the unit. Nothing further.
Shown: **1800** rpm
